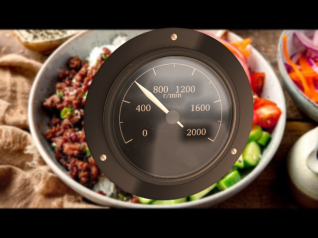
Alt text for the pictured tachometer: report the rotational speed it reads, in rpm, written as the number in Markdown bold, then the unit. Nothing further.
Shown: **600** rpm
